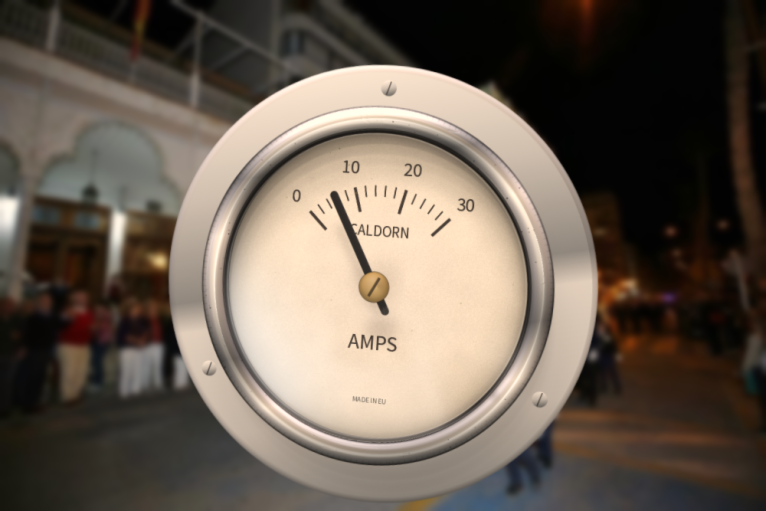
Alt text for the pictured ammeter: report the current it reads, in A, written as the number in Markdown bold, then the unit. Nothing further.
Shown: **6** A
